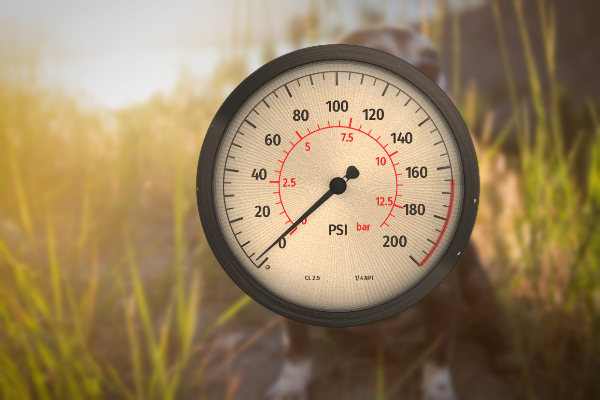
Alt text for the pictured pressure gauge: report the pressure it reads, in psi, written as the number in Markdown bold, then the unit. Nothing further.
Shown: **2.5** psi
